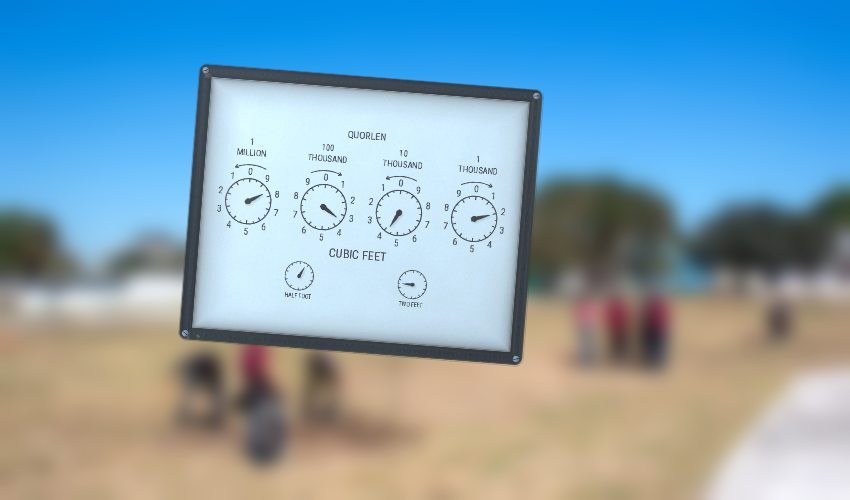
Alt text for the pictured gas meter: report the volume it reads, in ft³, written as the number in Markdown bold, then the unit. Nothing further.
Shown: **834200** ft³
